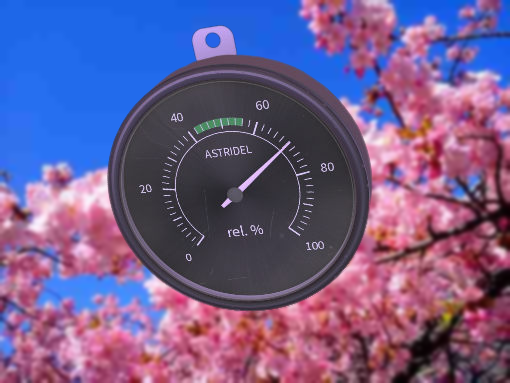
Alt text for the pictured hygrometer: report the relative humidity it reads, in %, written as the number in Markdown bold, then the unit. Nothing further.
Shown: **70** %
